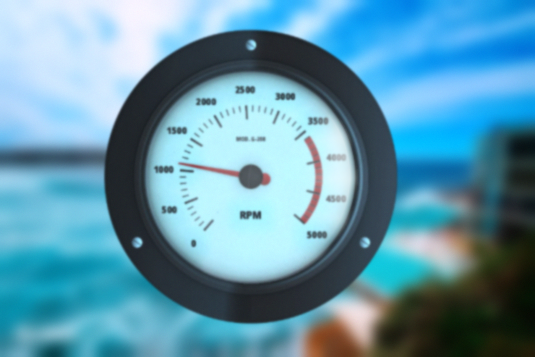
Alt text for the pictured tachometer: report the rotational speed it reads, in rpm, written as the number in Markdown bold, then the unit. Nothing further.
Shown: **1100** rpm
